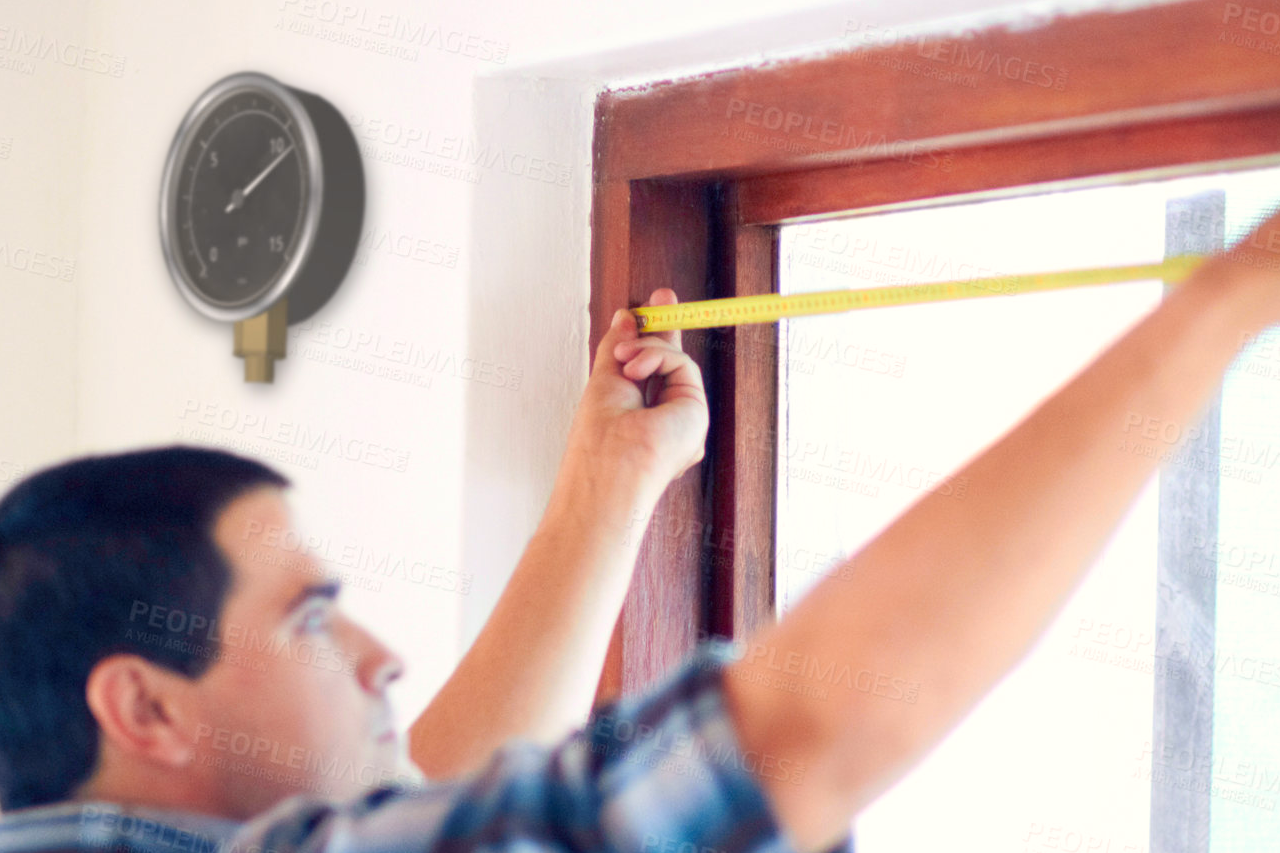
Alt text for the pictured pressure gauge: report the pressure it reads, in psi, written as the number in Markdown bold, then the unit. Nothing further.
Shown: **11** psi
